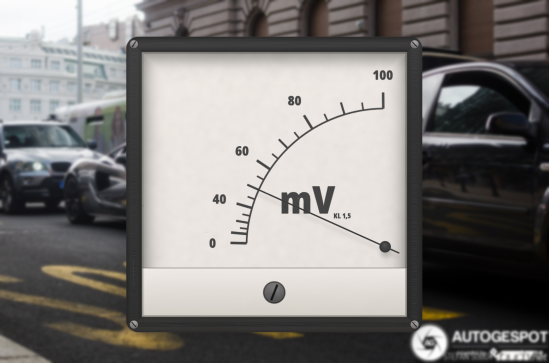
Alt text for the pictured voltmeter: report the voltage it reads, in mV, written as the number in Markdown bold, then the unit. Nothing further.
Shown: **50** mV
